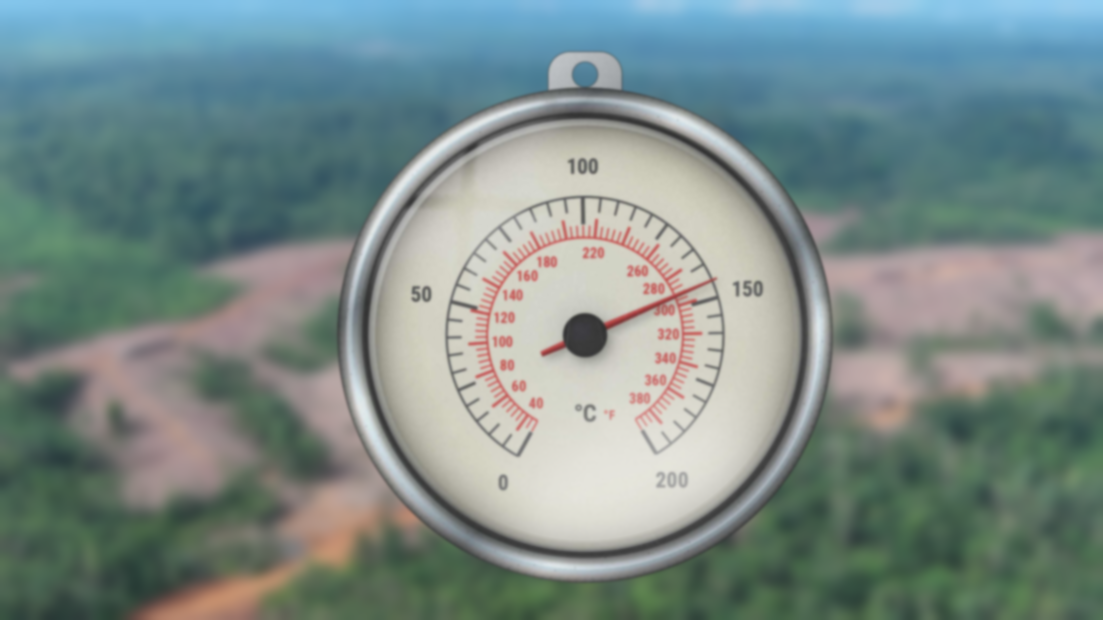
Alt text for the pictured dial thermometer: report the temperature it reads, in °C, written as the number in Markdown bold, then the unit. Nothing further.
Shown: **145** °C
